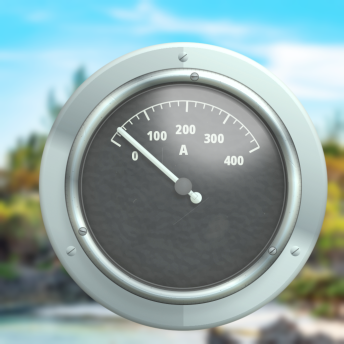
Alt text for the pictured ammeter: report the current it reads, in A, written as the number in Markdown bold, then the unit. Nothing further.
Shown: **30** A
